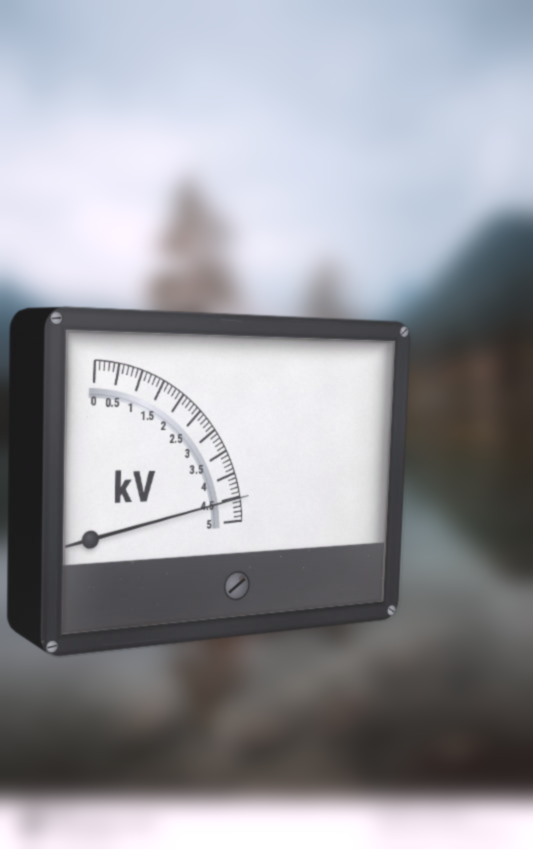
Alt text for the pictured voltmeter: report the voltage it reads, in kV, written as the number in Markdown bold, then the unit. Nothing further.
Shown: **4.5** kV
